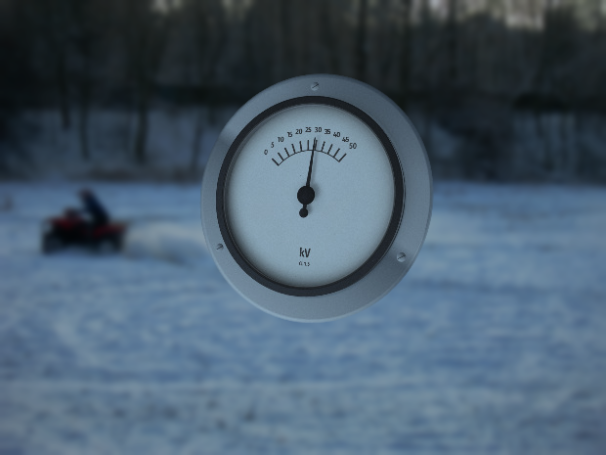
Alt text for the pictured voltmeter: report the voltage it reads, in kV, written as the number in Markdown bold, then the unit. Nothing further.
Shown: **30** kV
